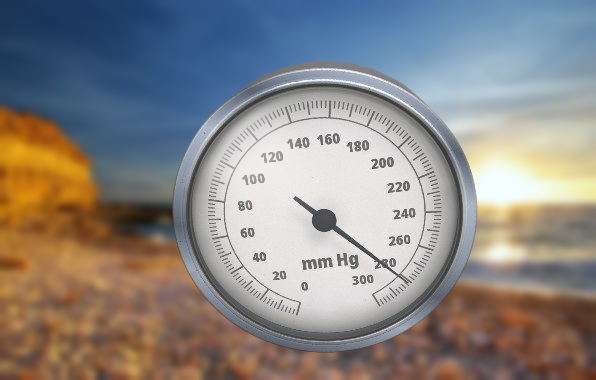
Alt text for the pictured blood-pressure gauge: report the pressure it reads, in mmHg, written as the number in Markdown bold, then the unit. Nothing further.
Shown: **280** mmHg
